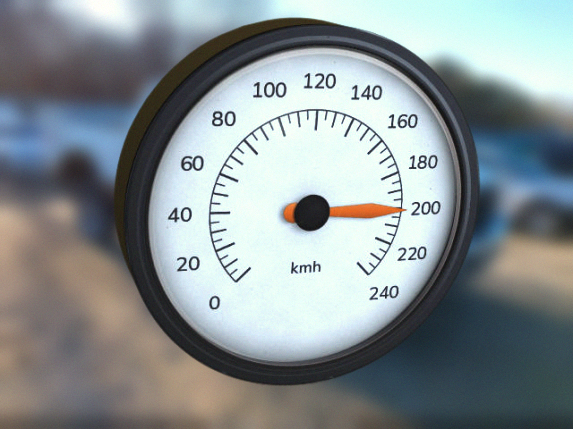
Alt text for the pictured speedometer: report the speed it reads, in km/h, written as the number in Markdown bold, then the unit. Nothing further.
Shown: **200** km/h
